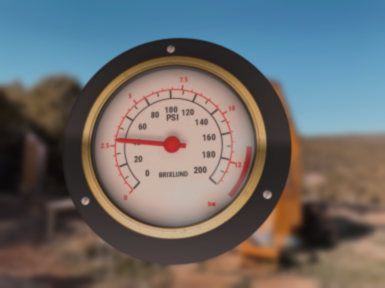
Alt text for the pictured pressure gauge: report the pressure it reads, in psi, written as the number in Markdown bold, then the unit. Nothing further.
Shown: **40** psi
